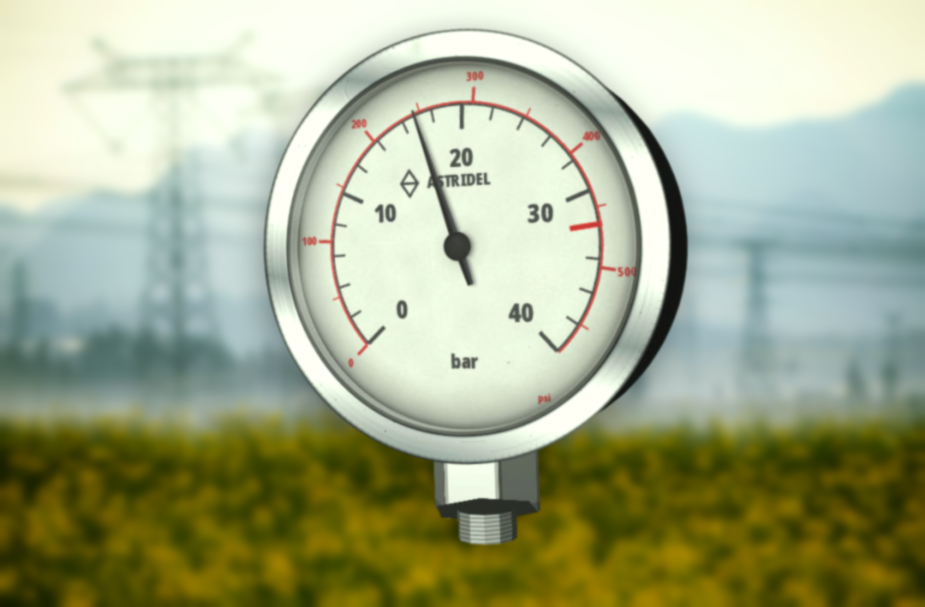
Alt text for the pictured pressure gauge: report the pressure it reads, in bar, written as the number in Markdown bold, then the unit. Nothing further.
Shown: **17** bar
